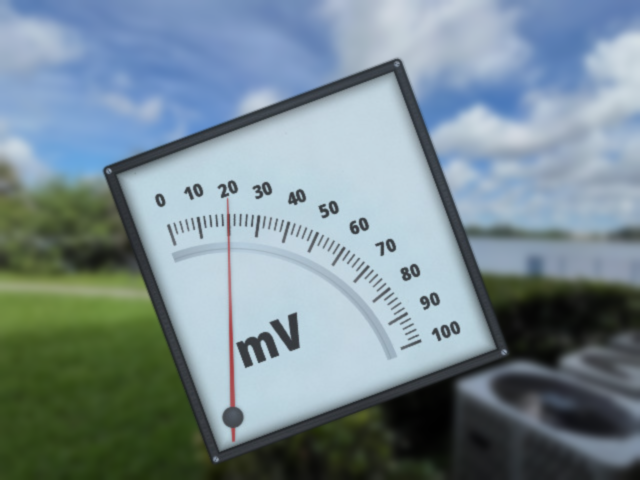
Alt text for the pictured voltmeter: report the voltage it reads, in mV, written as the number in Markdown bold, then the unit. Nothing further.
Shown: **20** mV
